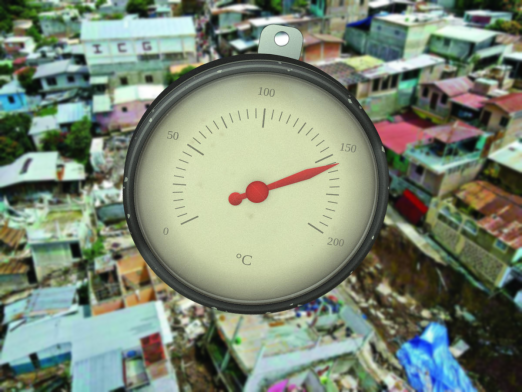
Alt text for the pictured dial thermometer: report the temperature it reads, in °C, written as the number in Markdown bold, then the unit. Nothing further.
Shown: **155** °C
